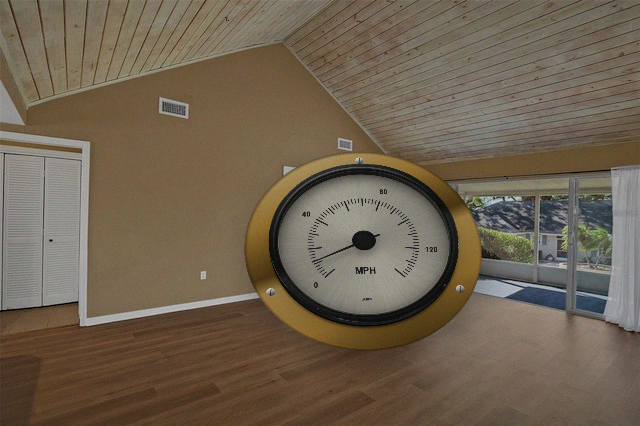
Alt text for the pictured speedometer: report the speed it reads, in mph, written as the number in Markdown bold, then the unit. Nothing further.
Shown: **10** mph
